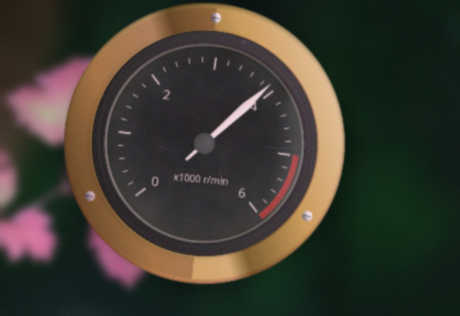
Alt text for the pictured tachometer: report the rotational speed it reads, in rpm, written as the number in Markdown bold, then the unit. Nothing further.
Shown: **3900** rpm
